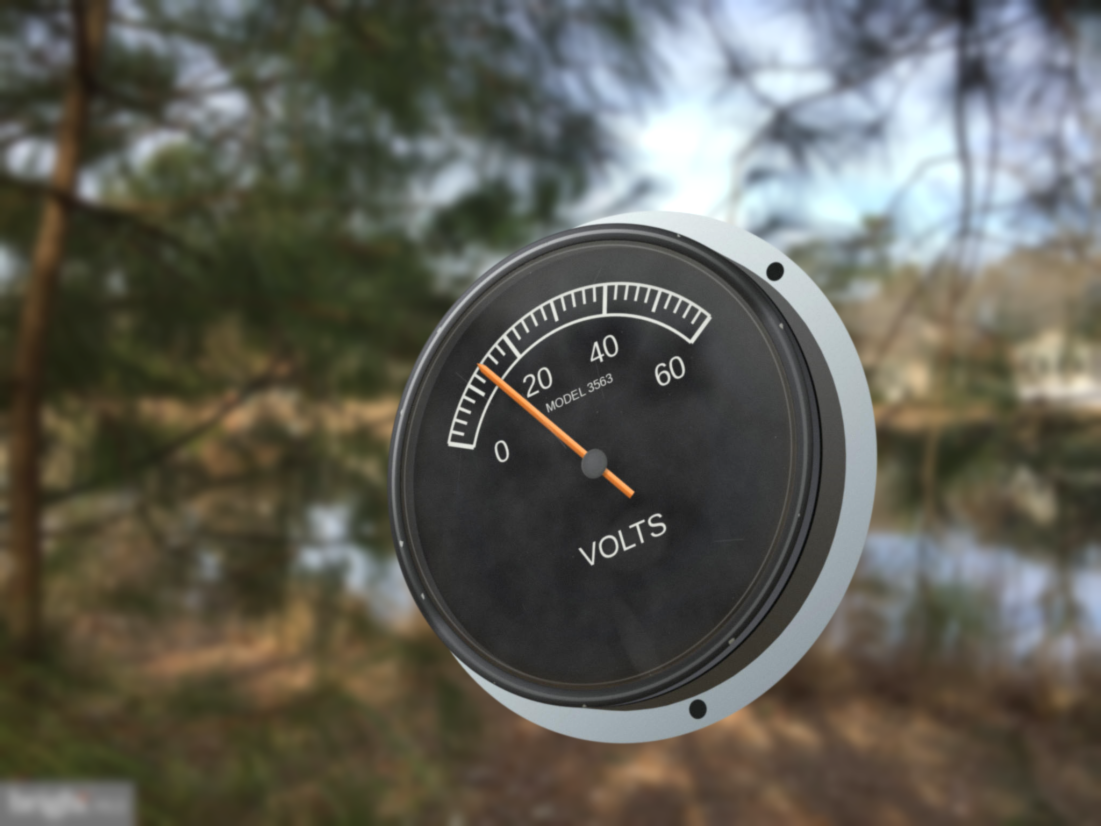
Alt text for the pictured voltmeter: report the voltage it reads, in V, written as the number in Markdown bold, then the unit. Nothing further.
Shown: **14** V
